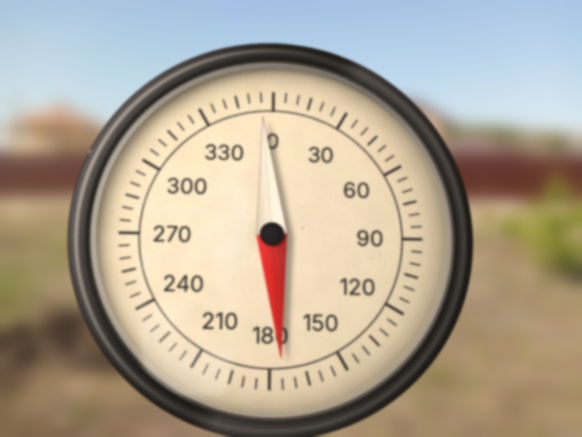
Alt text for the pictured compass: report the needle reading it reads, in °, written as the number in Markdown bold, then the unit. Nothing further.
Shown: **175** °
